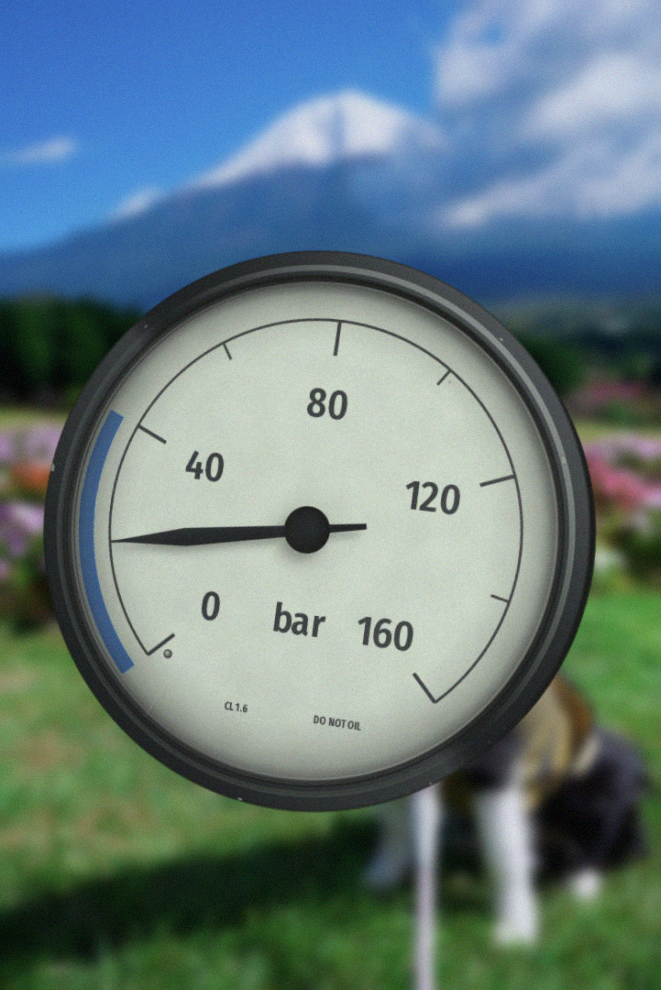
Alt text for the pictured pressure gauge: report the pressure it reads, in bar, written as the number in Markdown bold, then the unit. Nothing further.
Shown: **20** bar
